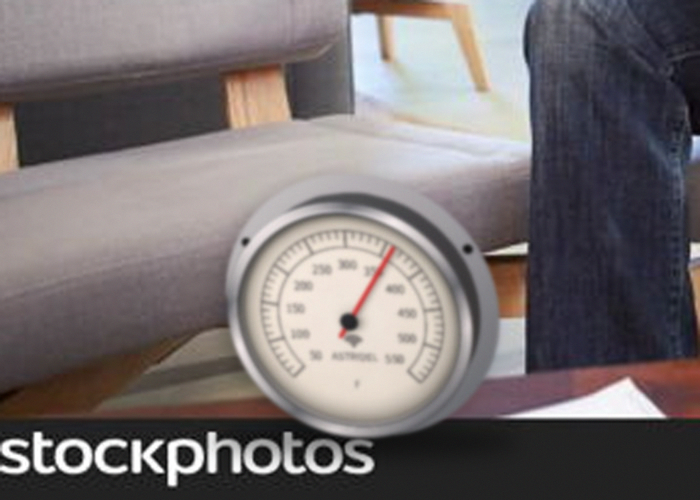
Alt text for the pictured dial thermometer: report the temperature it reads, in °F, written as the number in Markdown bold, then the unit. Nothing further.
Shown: **360** °F
